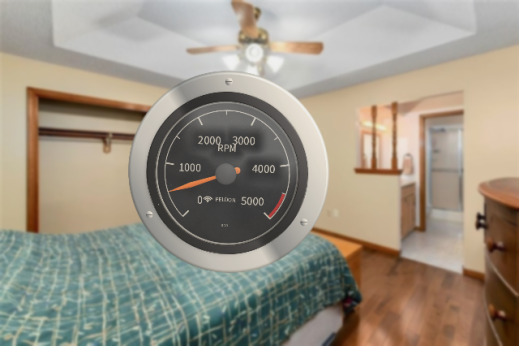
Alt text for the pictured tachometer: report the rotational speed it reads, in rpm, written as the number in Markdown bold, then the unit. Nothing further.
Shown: **500** rpm
